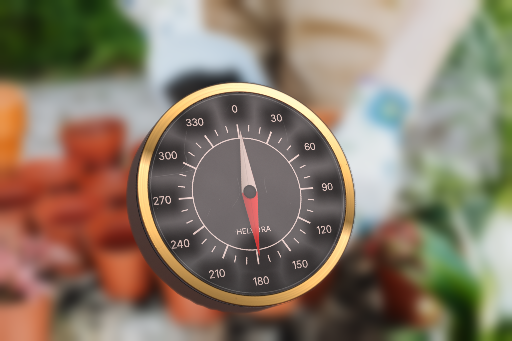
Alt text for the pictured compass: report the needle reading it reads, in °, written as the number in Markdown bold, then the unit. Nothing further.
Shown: **180** °
